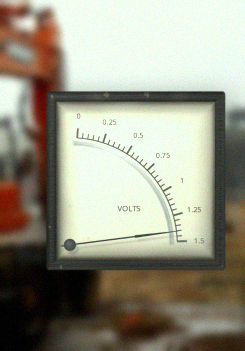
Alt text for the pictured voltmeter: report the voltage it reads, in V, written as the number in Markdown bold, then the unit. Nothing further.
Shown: **1.4** V
